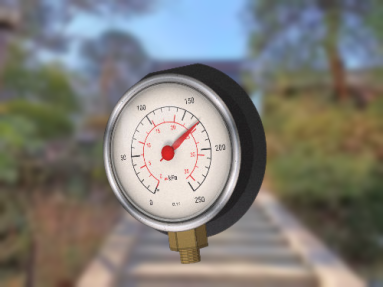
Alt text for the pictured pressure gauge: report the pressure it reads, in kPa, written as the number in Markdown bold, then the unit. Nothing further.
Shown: **170** kPa
